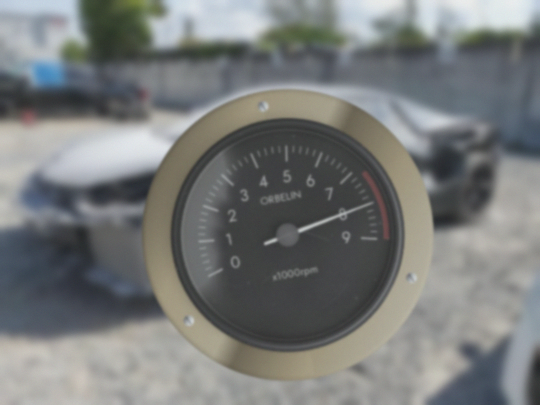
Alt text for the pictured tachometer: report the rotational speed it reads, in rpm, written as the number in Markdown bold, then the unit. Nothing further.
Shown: **8000** rpm
